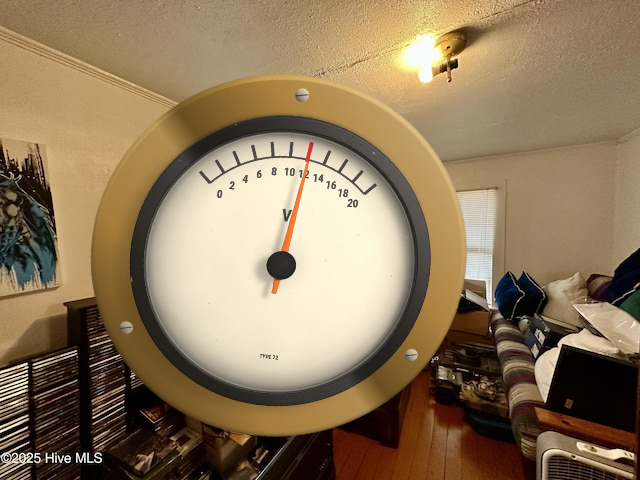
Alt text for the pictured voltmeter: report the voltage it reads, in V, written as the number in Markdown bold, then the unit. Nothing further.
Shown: **12** V
